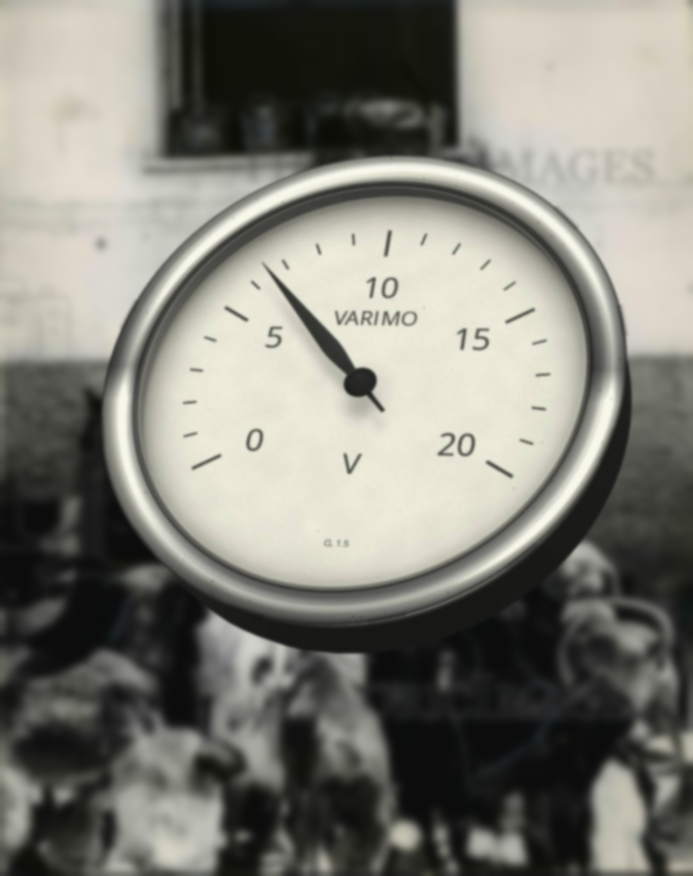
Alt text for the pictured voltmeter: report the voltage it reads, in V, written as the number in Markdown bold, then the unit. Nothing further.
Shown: **6.5** V
